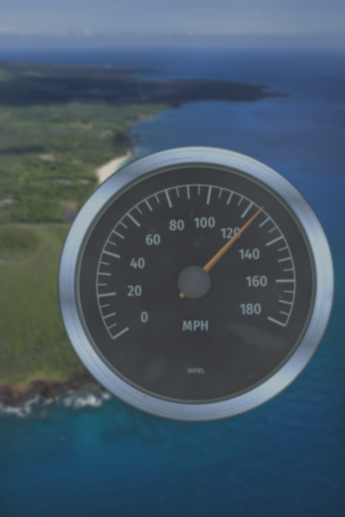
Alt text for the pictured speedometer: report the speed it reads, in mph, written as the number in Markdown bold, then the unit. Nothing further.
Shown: **125** mph
